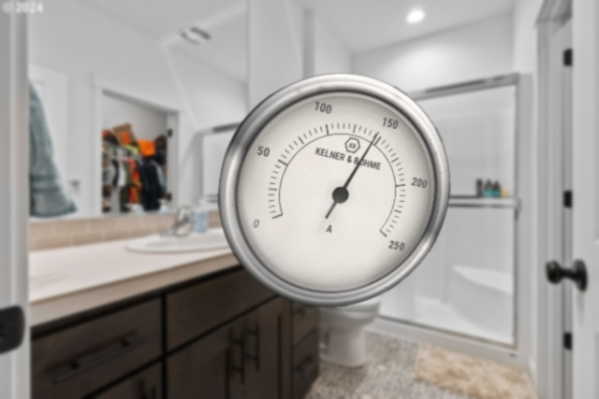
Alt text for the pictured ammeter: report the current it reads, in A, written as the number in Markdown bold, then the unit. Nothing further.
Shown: **145** A
